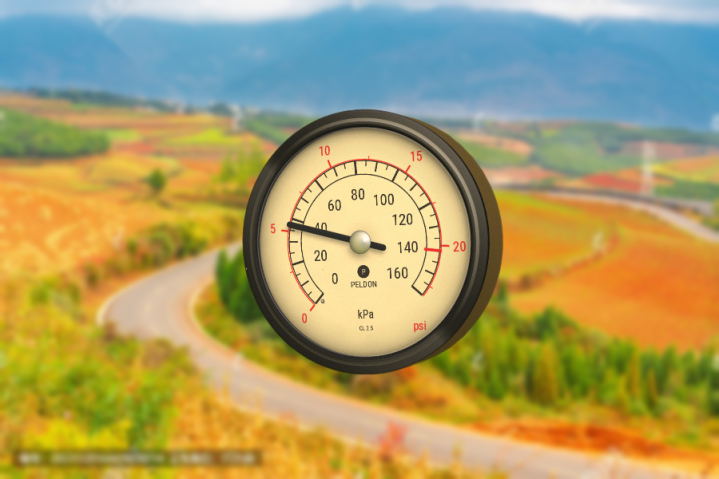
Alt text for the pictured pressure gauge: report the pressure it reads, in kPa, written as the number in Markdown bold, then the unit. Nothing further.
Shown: **37.5** kPa
